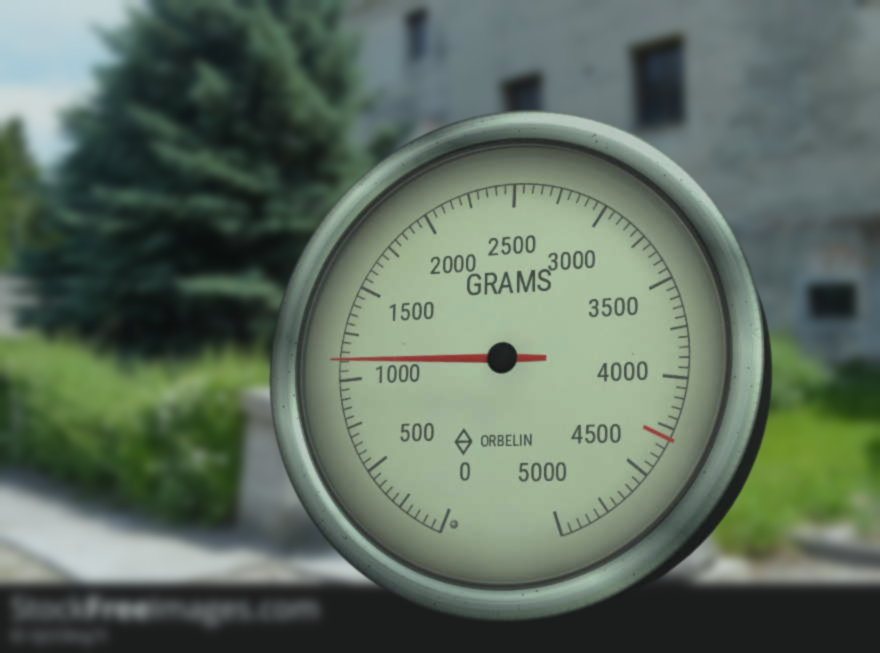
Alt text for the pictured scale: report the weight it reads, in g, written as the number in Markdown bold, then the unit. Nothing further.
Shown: **1100** g
